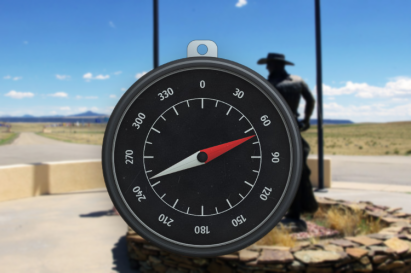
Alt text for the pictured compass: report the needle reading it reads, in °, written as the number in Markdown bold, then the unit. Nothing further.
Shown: **67.5** °
